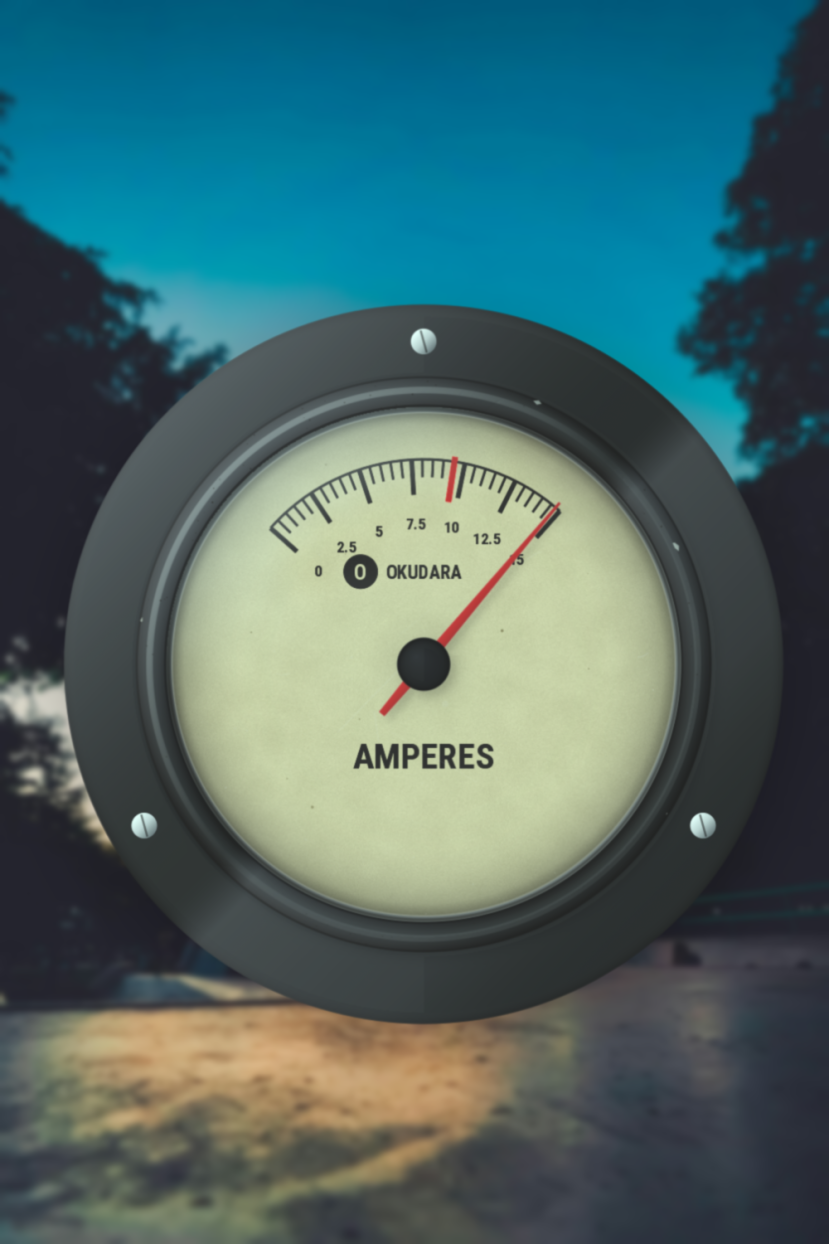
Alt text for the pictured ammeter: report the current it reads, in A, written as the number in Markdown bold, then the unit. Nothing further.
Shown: **14.75** A
